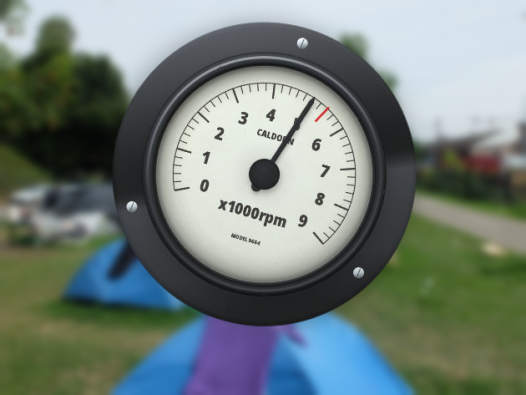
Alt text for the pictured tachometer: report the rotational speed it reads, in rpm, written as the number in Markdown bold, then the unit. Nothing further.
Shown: **5000** rpm
